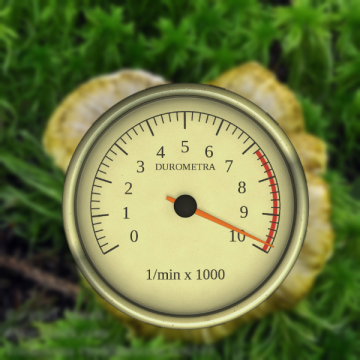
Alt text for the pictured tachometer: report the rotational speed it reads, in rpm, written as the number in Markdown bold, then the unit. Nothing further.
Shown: **9800** rpm
